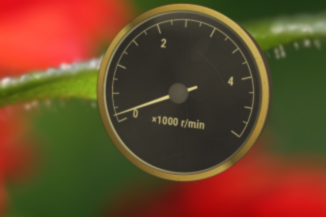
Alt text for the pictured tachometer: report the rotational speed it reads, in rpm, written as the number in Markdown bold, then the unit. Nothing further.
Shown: **125** rpm
